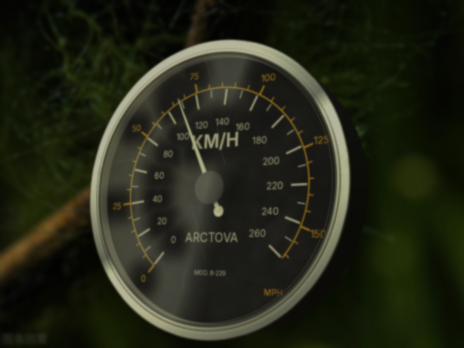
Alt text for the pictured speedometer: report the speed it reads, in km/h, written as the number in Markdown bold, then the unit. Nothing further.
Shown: **110** km/h
